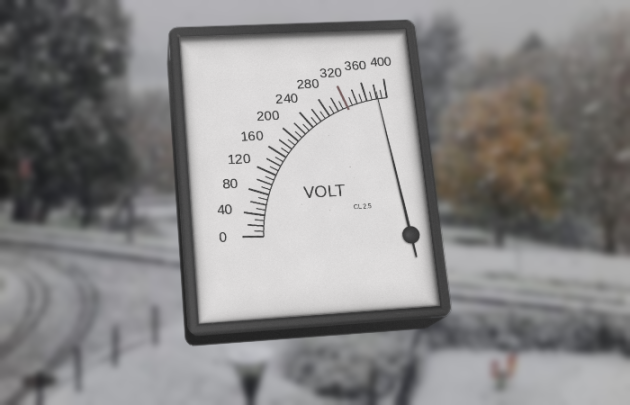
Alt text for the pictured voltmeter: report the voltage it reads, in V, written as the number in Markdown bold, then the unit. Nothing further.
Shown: **380** V
